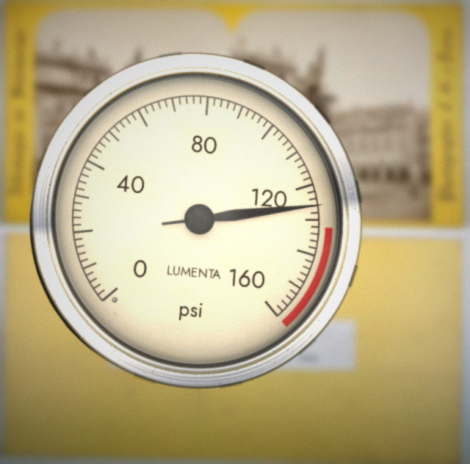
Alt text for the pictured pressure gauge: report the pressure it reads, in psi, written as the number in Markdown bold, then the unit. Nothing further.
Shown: **126** psi
